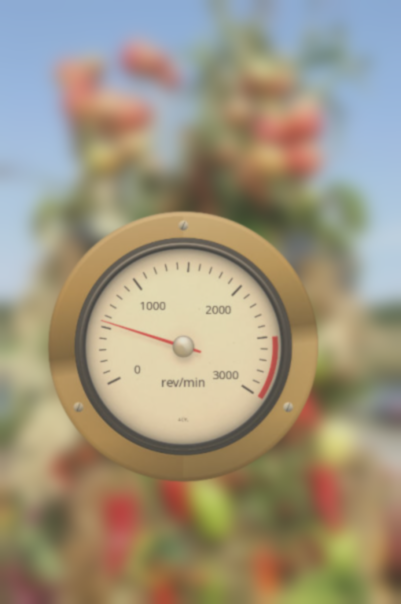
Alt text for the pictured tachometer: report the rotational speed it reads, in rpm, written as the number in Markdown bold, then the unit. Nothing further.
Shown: **550** rpm
